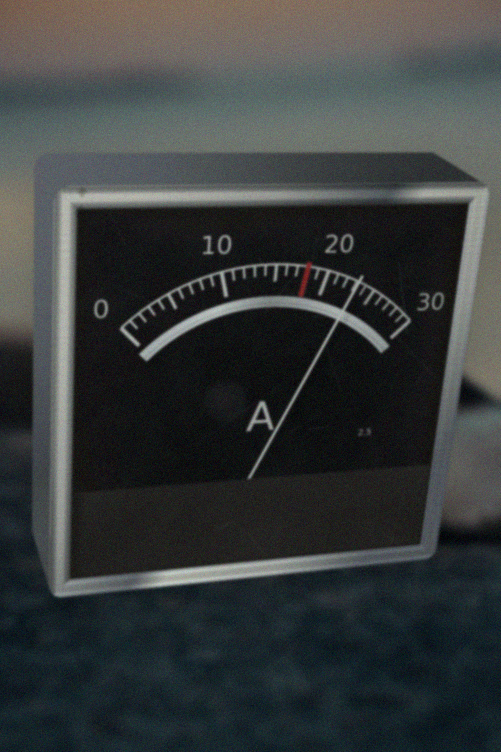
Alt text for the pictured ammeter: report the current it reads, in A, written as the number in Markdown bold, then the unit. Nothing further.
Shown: **23** A
